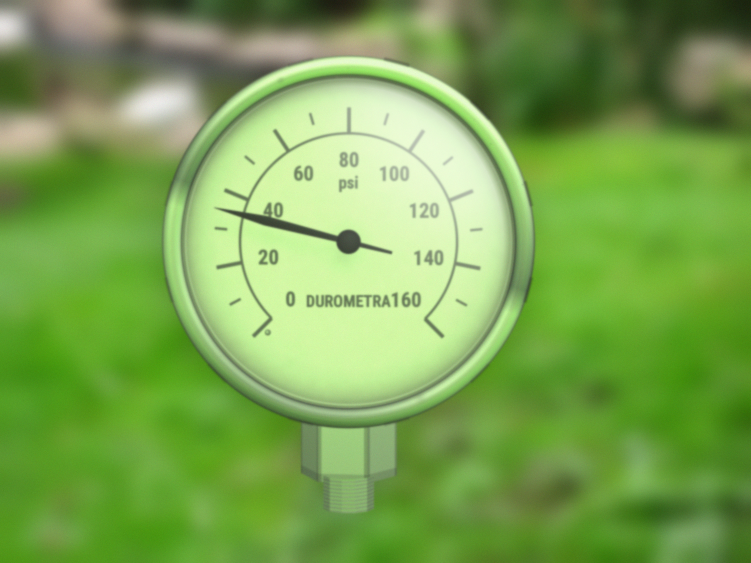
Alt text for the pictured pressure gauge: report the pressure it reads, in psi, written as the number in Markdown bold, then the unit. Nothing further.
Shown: **35** psi
